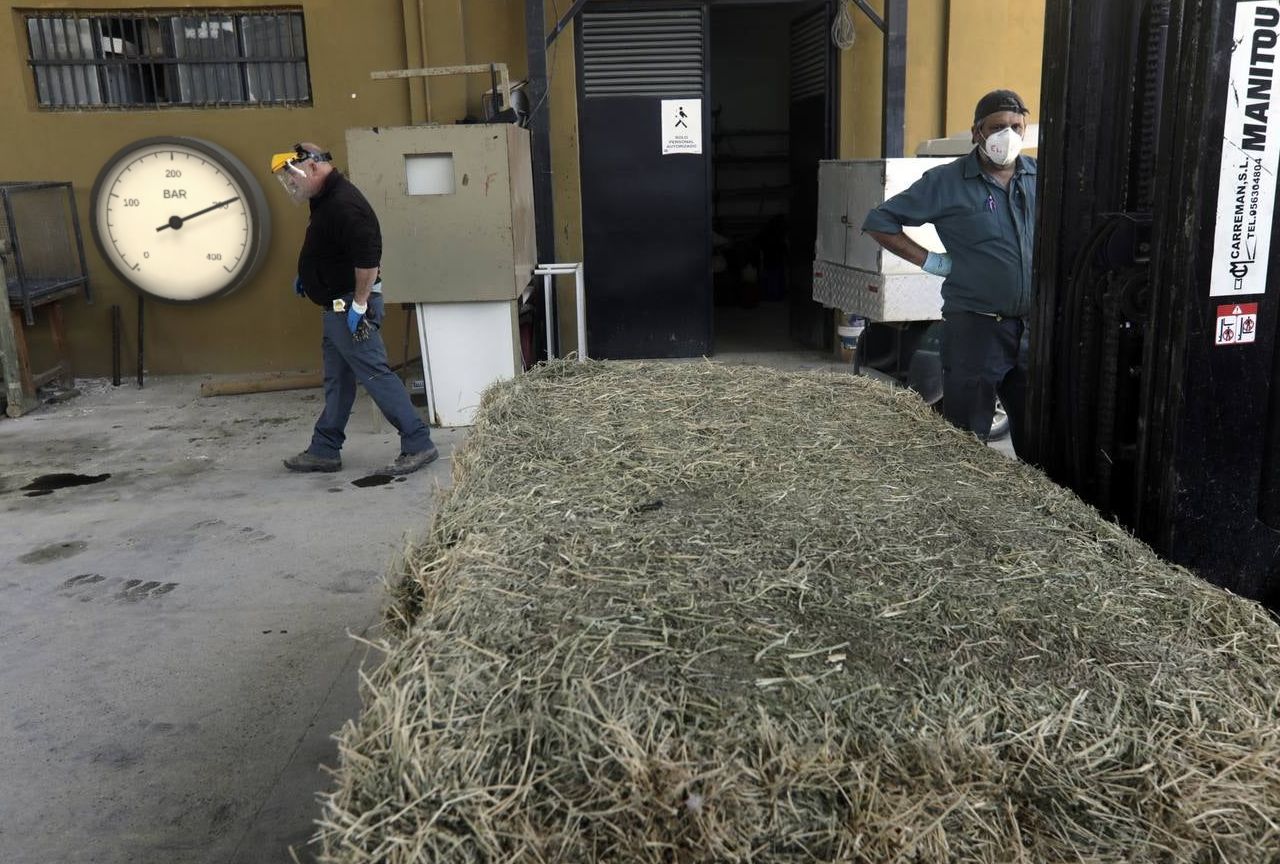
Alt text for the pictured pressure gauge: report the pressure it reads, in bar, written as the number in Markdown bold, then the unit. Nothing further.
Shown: **300** bar
